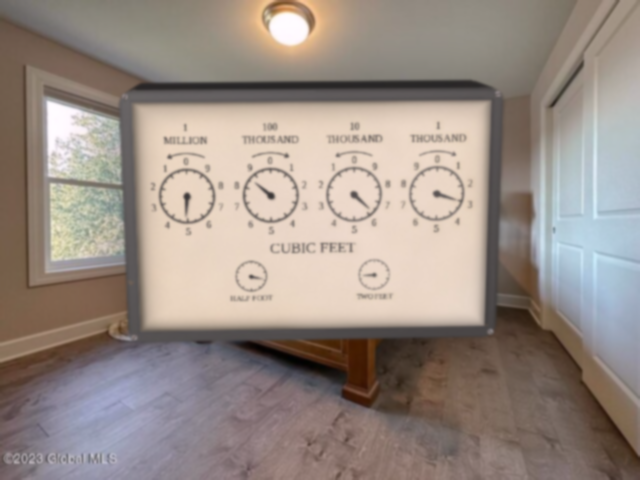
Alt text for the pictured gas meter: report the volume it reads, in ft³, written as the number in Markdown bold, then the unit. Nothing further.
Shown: **486300** ft³
